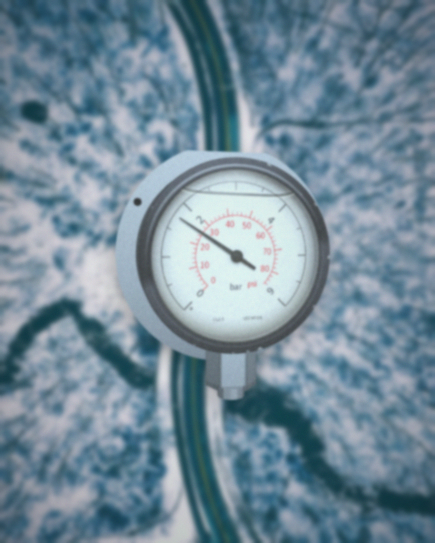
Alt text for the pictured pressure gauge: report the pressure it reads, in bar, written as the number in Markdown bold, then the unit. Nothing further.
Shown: **1.75** bar
